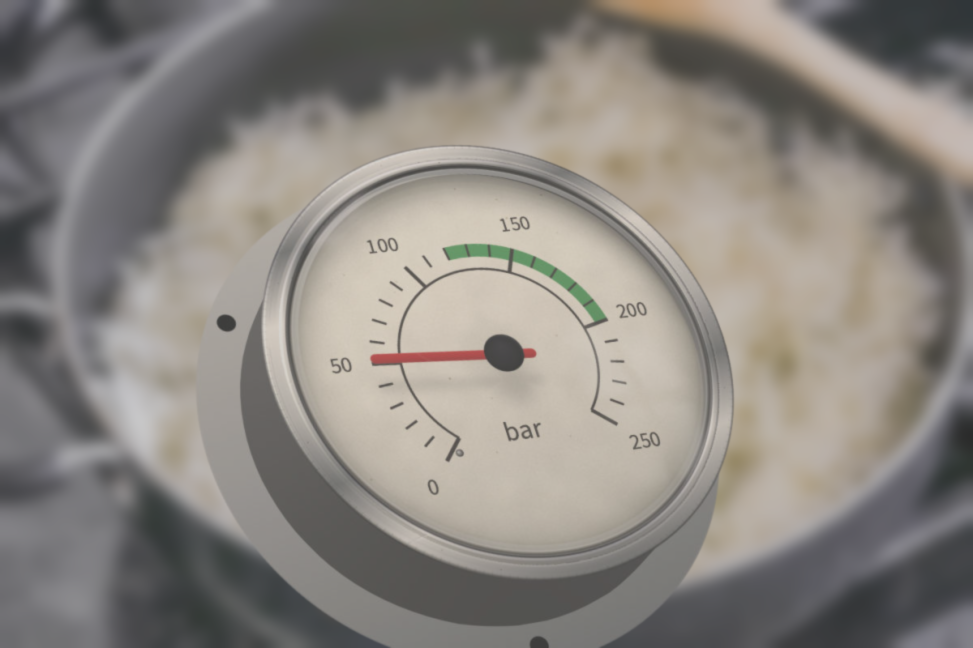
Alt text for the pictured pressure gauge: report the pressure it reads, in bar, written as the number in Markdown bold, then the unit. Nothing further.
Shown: **50** bar
